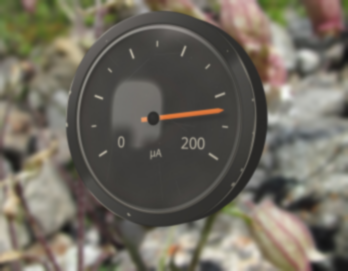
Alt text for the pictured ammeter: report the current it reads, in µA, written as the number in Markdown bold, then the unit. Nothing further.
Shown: **170** µA
